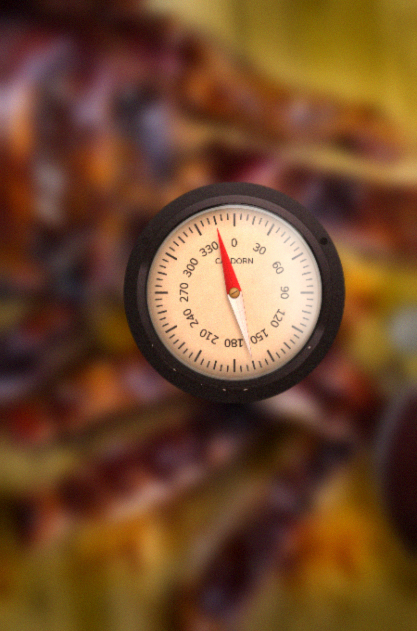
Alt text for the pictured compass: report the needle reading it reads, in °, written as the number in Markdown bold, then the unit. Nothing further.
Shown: **345** °
